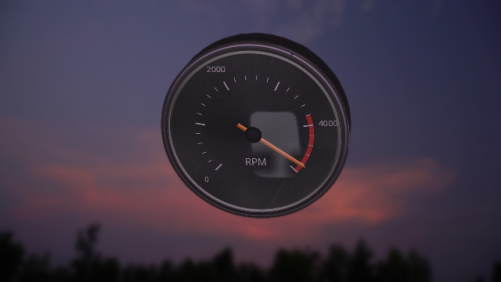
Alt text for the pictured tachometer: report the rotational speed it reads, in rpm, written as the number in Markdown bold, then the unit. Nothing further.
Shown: **4800** rpm
